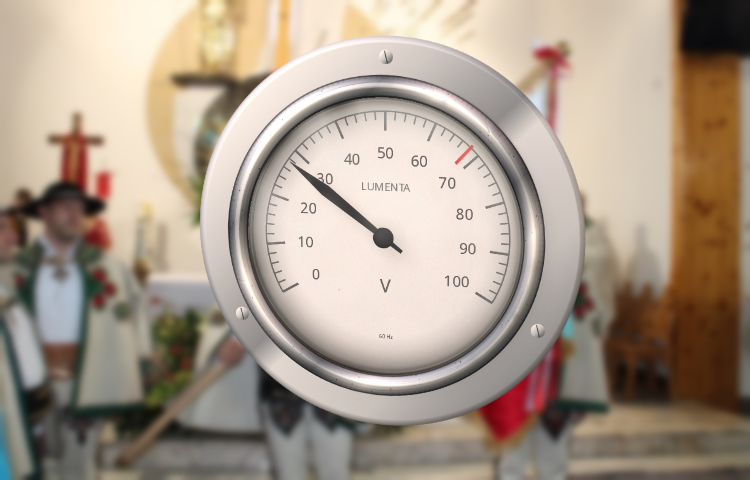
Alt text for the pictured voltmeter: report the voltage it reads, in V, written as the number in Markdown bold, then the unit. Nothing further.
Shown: **28** V
